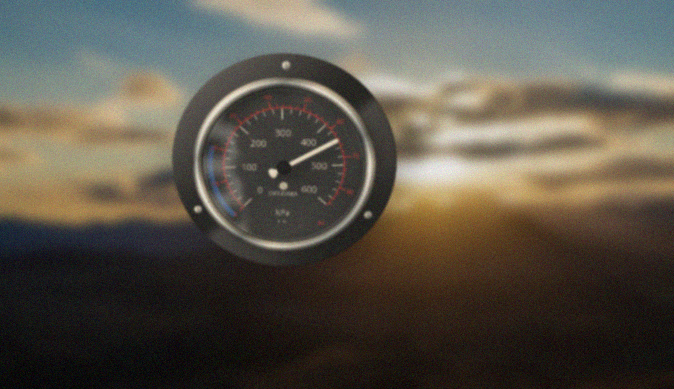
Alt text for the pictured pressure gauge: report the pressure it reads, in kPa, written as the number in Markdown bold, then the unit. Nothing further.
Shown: **440** kPa
